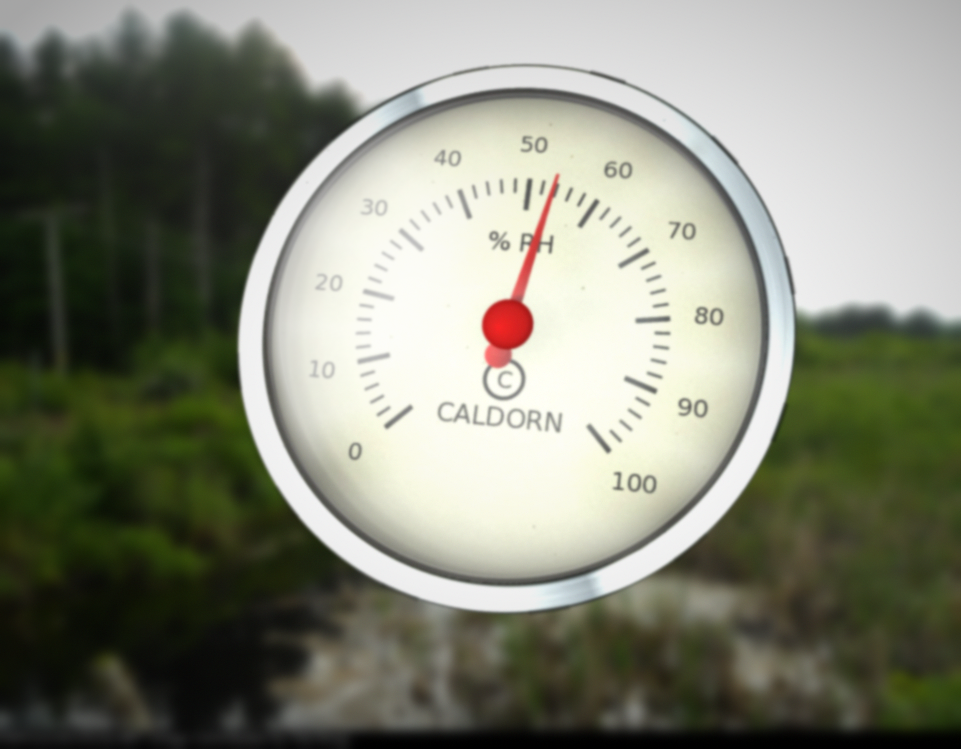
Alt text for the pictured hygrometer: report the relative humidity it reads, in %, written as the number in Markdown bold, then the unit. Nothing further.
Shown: **54** %
